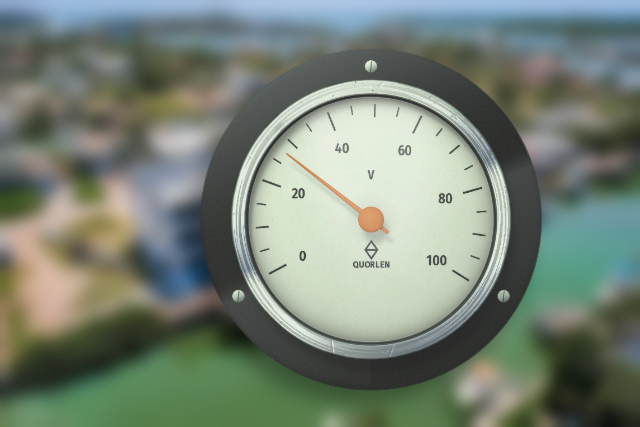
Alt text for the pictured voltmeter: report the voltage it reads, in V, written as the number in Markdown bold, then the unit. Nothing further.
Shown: **27.5** V
